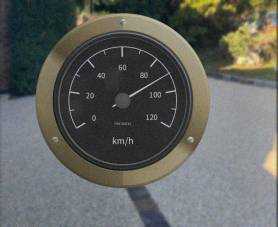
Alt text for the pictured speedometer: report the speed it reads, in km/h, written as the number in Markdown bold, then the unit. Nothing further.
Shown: **90** km/h
